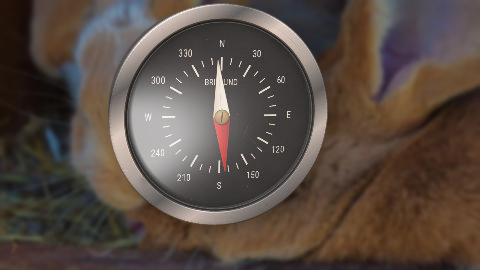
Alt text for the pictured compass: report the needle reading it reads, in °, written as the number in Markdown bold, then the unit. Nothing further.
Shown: **175** °
